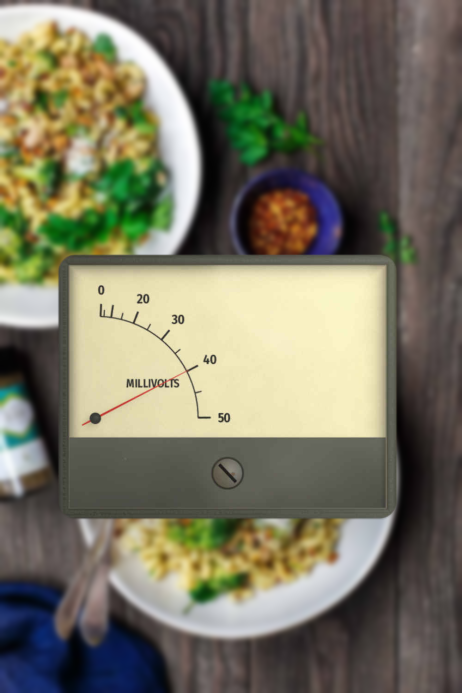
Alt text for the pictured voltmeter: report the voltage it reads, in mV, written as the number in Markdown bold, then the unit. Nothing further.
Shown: **40** mV
